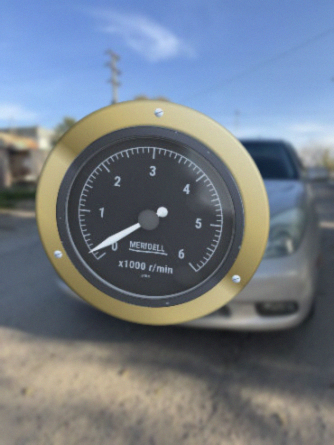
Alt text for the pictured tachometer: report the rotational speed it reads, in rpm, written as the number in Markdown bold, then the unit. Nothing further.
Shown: **200** rpm
